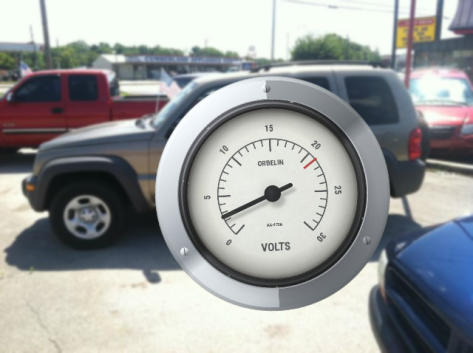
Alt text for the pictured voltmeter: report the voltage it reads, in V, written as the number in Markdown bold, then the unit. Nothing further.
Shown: **2.5** V
